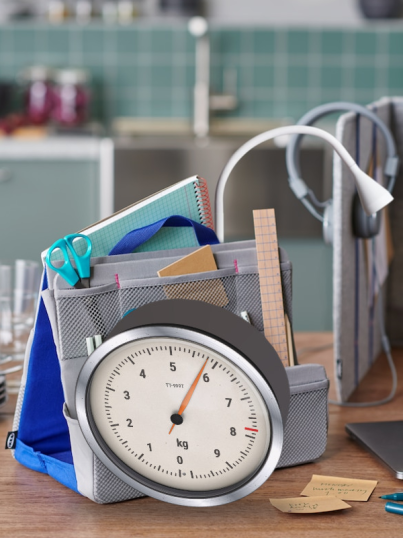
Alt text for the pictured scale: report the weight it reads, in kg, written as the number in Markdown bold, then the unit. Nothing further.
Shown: **5.8** kg
